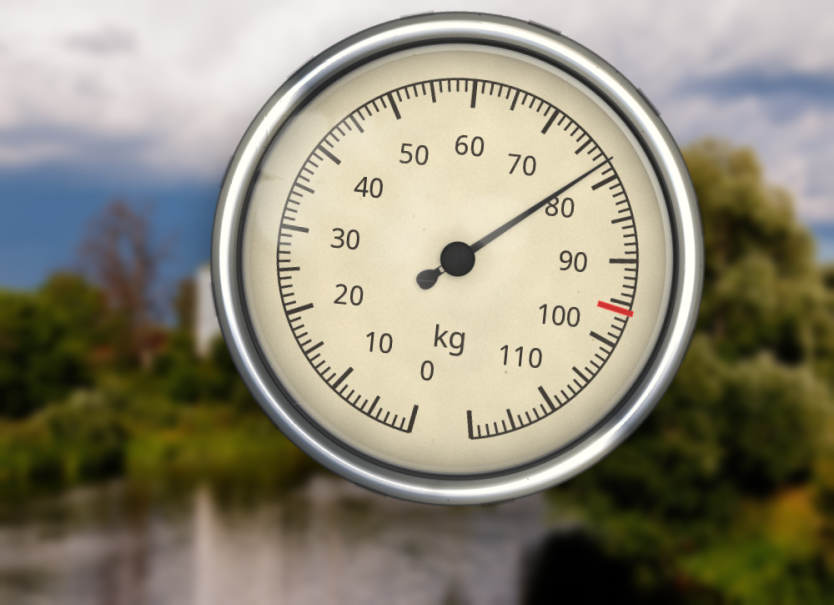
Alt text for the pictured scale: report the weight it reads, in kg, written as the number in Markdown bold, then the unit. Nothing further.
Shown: **78** kg
